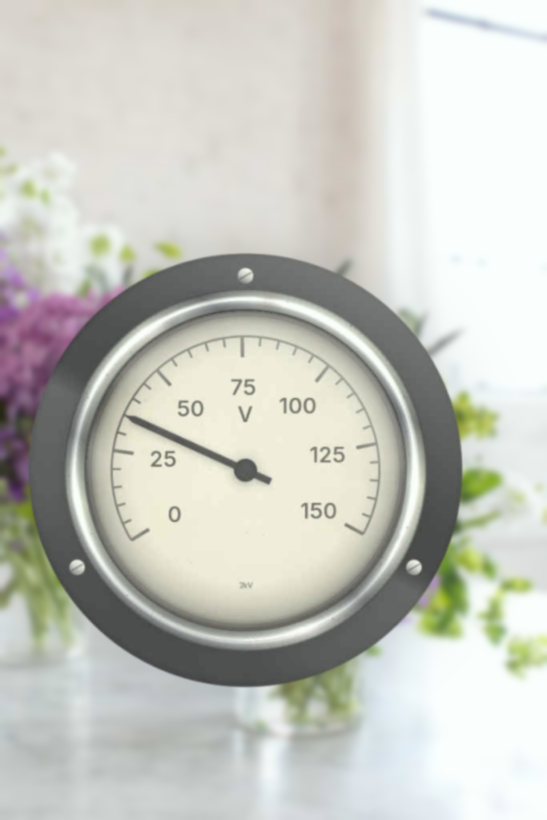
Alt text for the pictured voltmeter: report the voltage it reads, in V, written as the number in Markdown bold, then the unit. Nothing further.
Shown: **35** V
